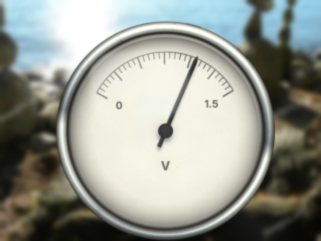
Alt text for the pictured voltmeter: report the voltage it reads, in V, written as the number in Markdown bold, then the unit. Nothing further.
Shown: **1.05** V
